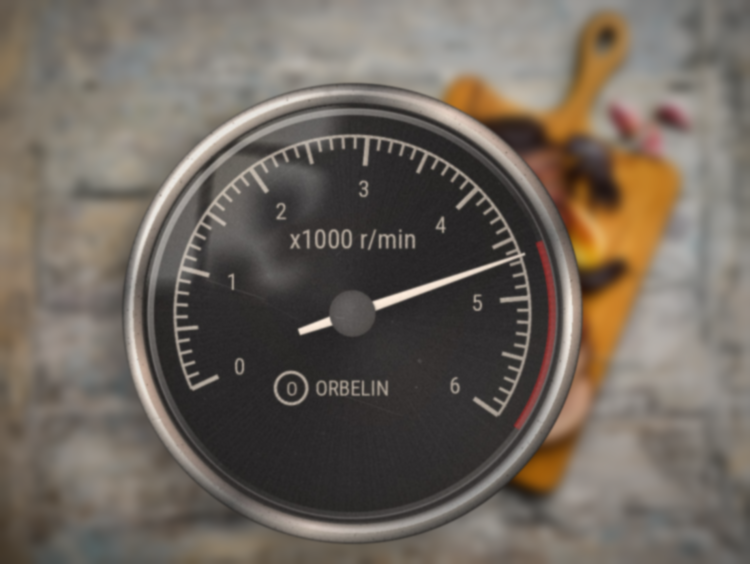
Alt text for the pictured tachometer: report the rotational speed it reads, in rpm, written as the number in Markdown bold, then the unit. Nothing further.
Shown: **4650** rpm
